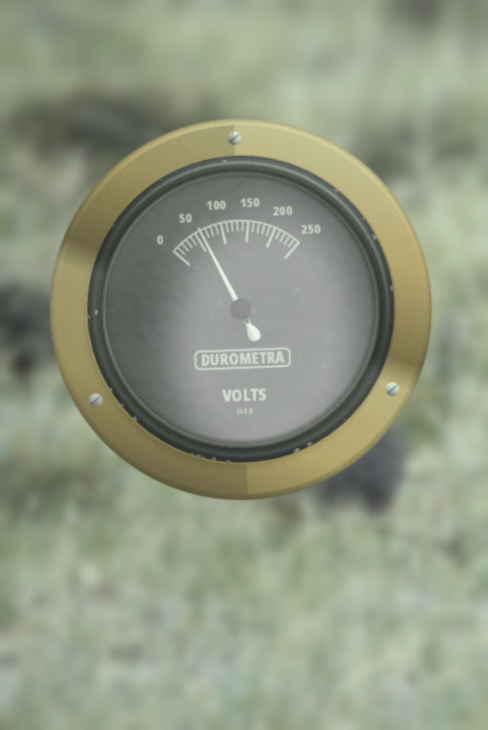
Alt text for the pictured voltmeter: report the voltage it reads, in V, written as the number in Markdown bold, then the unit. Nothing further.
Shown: **60** V
